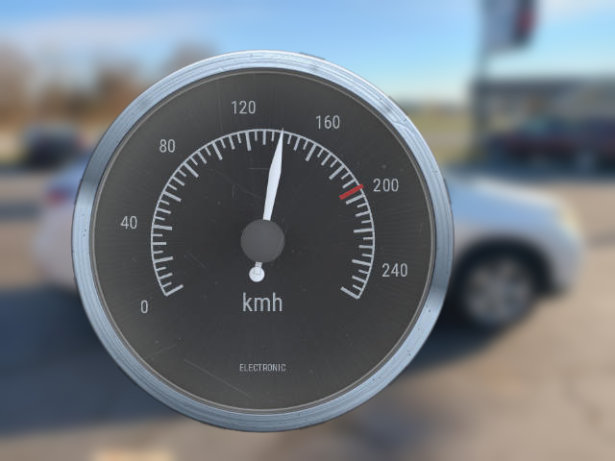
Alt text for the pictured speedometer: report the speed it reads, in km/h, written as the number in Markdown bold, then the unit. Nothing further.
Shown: **140** km/h
